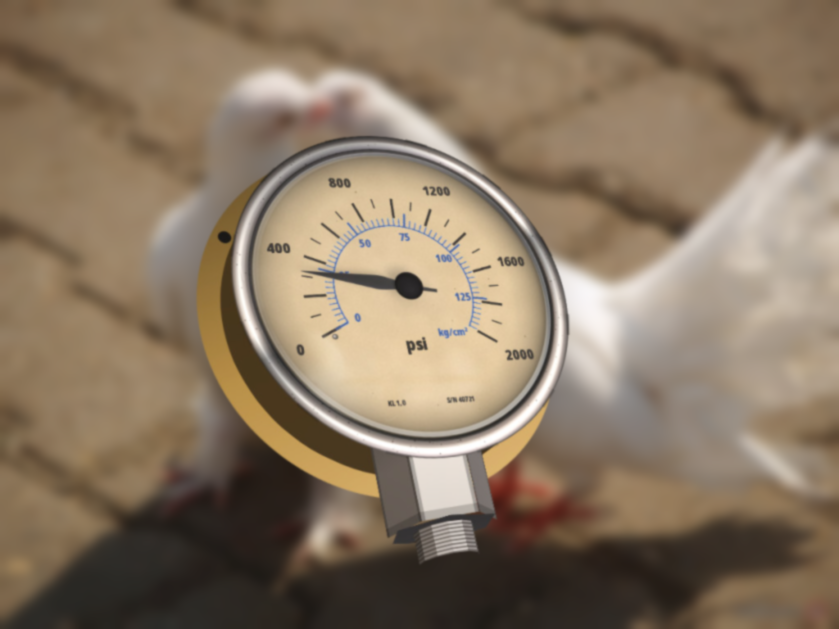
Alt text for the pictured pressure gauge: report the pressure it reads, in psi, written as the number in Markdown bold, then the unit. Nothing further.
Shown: **300** psi
